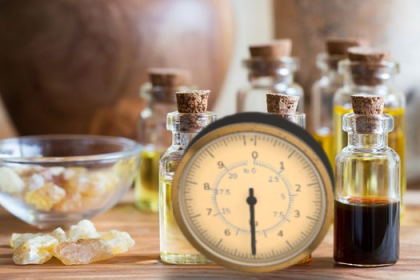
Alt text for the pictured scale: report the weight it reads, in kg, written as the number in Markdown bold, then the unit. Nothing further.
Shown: **5** kg
